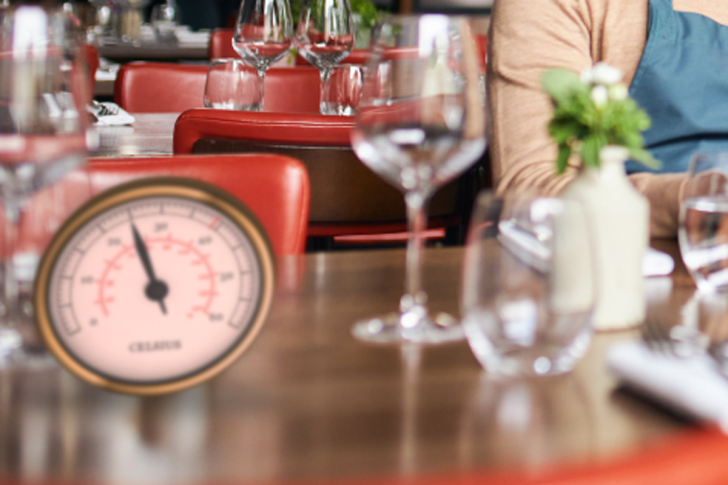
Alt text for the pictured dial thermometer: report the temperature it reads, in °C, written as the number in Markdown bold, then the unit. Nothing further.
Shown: **25** °C
